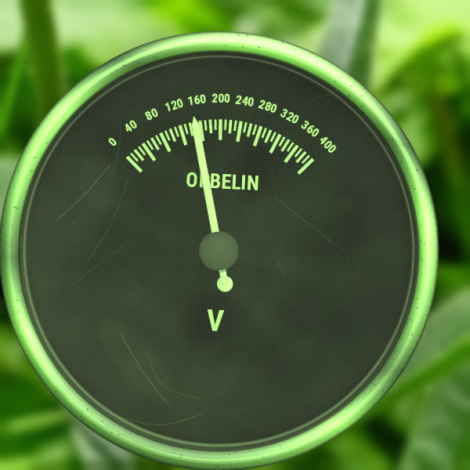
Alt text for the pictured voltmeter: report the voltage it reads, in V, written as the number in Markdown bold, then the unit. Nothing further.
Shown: **150** V
